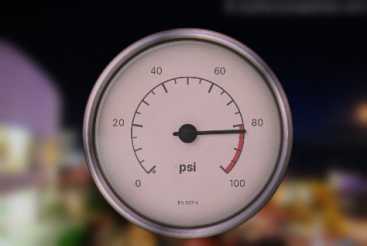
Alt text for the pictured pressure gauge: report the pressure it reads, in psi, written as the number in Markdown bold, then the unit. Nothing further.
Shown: **82.5** psi
